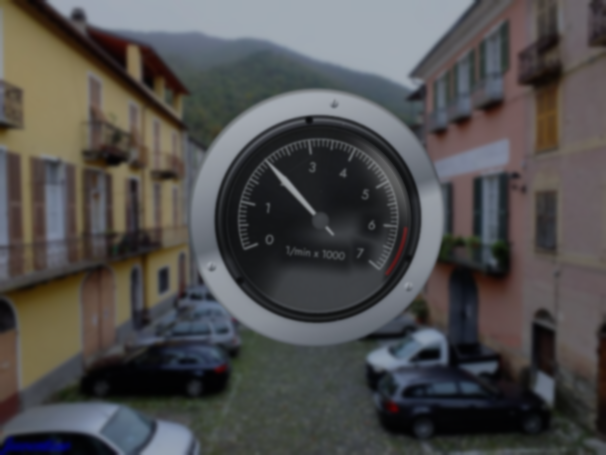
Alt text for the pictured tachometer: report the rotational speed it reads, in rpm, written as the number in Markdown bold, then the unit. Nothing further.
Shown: **2000** rpm
